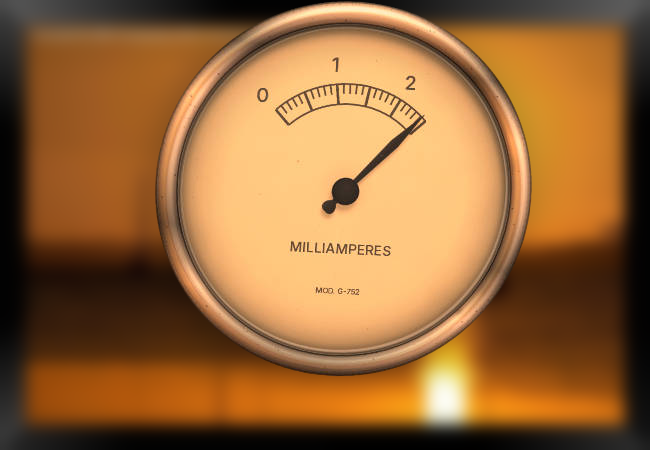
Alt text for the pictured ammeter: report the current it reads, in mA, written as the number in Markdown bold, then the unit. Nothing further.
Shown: **2.4** mA
